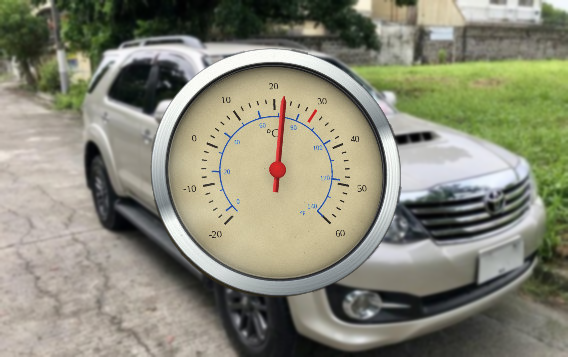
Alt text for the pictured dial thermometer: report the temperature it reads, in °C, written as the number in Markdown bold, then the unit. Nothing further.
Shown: **22** °C
